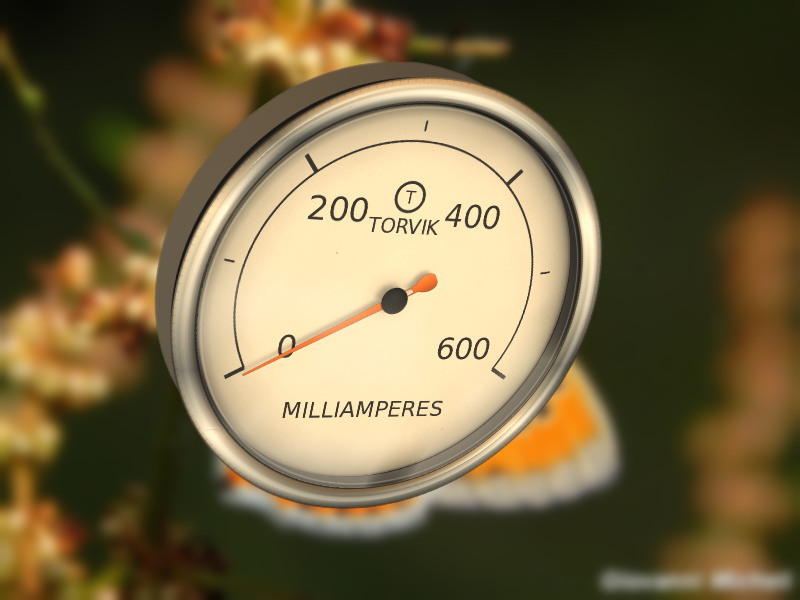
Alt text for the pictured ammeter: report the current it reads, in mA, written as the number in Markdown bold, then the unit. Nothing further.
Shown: **0** mA
